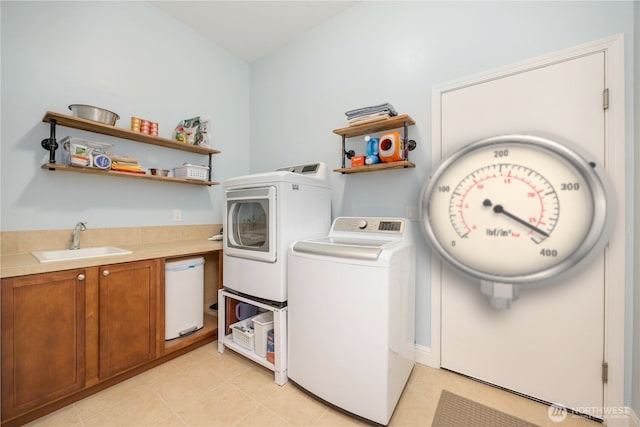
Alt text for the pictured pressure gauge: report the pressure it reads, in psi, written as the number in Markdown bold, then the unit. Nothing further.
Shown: **380** psi
